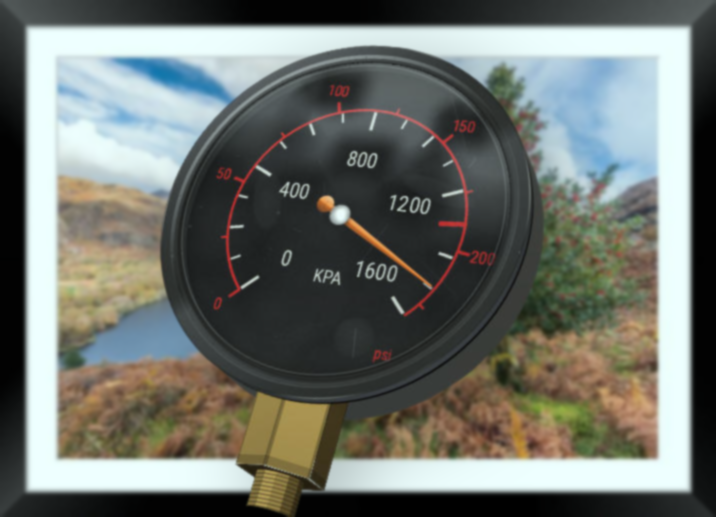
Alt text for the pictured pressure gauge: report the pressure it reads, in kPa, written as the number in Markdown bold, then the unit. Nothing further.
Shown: **1500** kPa
